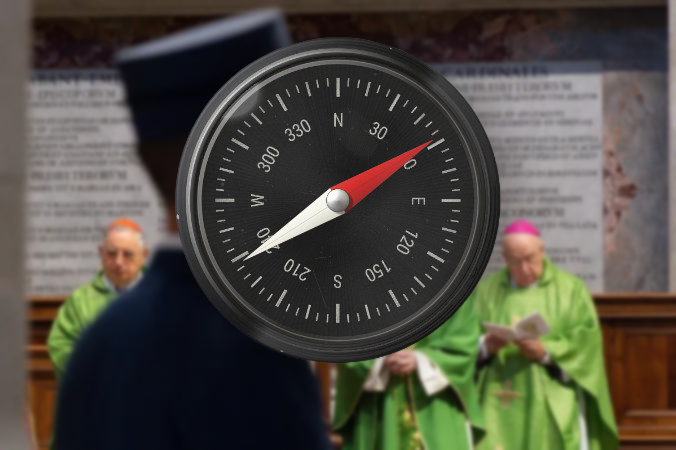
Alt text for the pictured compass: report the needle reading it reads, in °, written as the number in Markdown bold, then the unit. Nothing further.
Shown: **57.5** °
